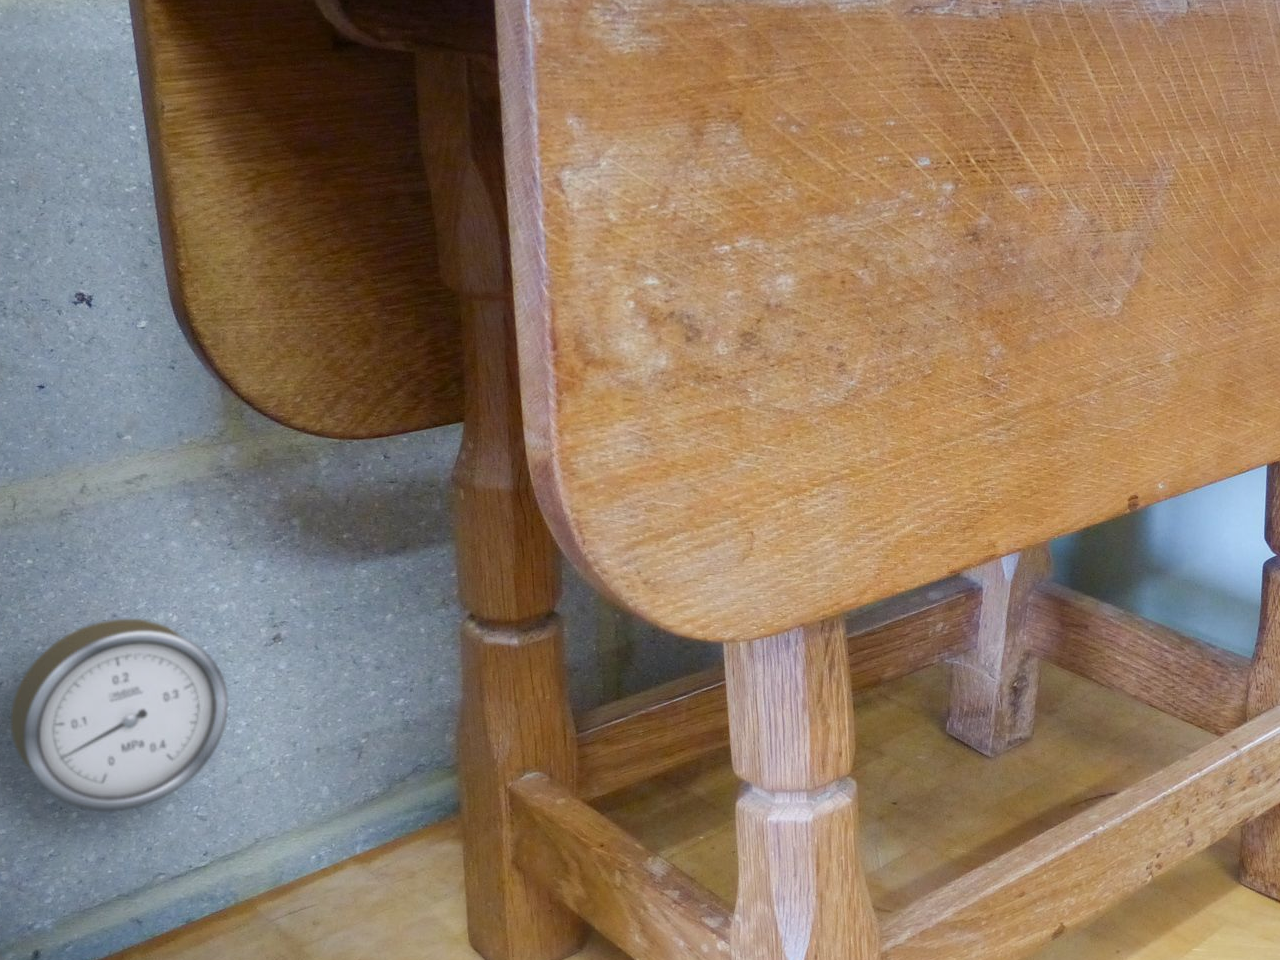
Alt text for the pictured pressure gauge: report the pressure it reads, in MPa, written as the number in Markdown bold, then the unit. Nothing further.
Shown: **0.06** MPa
